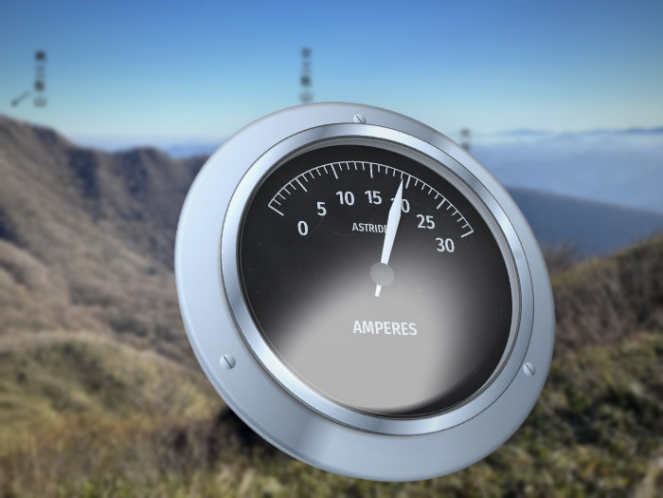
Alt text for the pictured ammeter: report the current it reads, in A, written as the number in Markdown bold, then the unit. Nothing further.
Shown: **19** A
